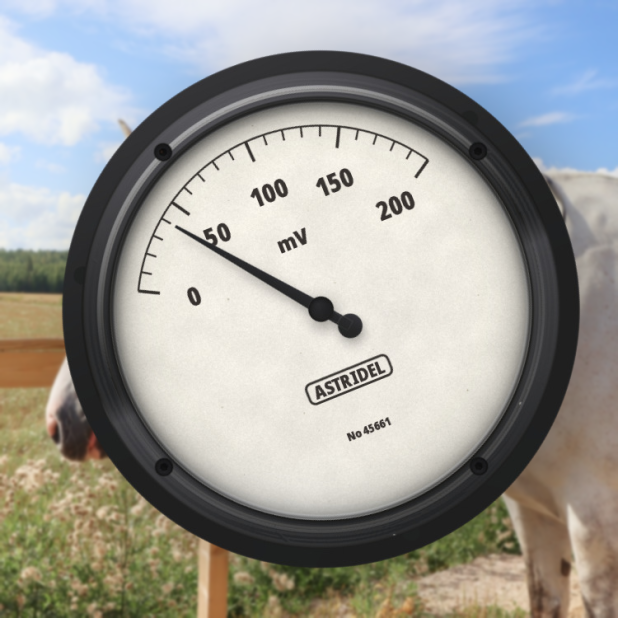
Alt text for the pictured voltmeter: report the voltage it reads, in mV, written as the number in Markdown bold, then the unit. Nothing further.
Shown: **40** mV
